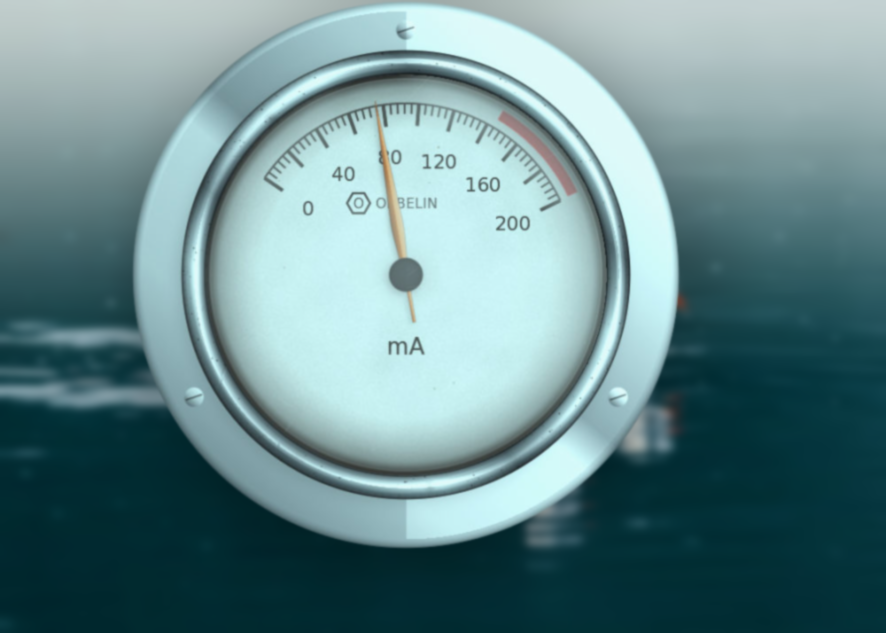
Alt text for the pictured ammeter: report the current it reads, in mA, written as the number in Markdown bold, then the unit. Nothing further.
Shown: **76** mA
